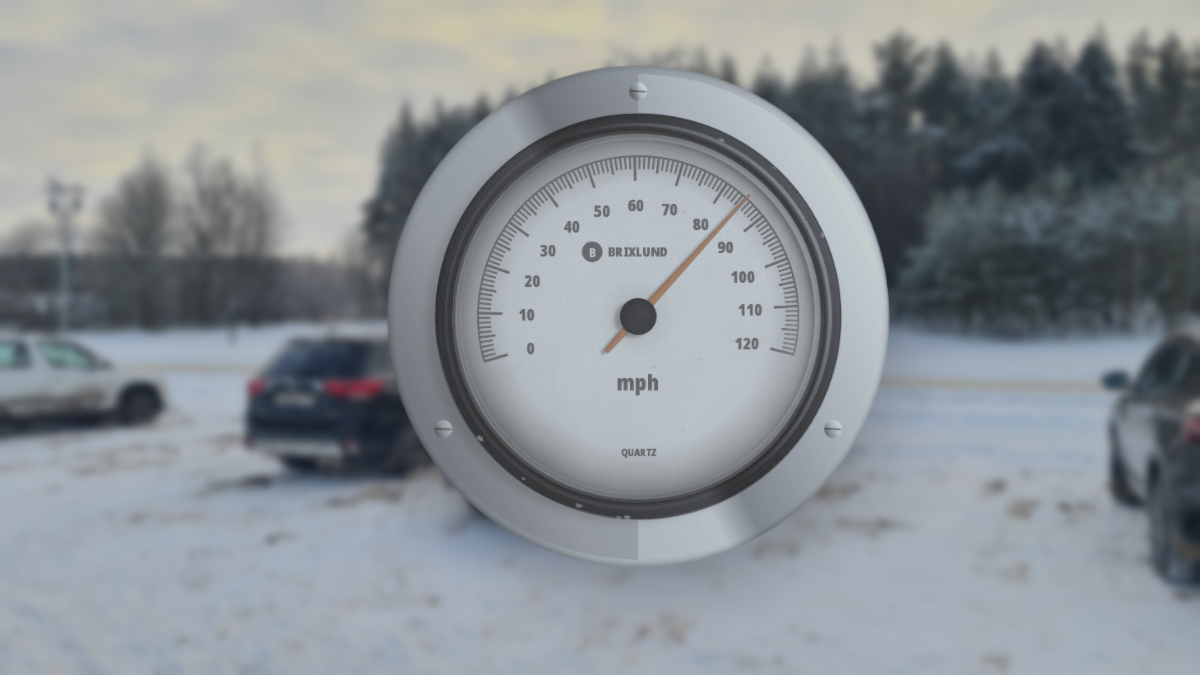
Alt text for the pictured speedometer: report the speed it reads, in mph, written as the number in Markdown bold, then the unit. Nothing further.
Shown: **85** mph
